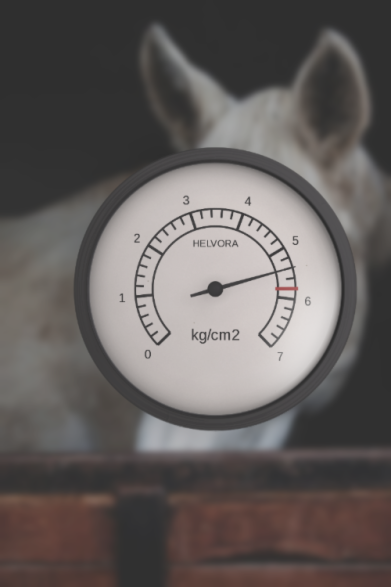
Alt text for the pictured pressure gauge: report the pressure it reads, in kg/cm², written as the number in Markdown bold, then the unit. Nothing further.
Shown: **5.4** kg/cm²
